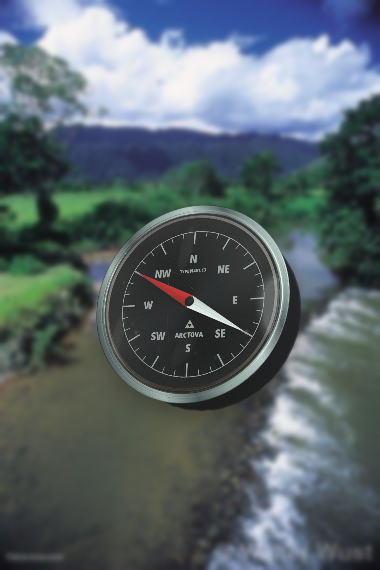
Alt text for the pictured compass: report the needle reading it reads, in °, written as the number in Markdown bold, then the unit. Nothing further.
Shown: **300** °
